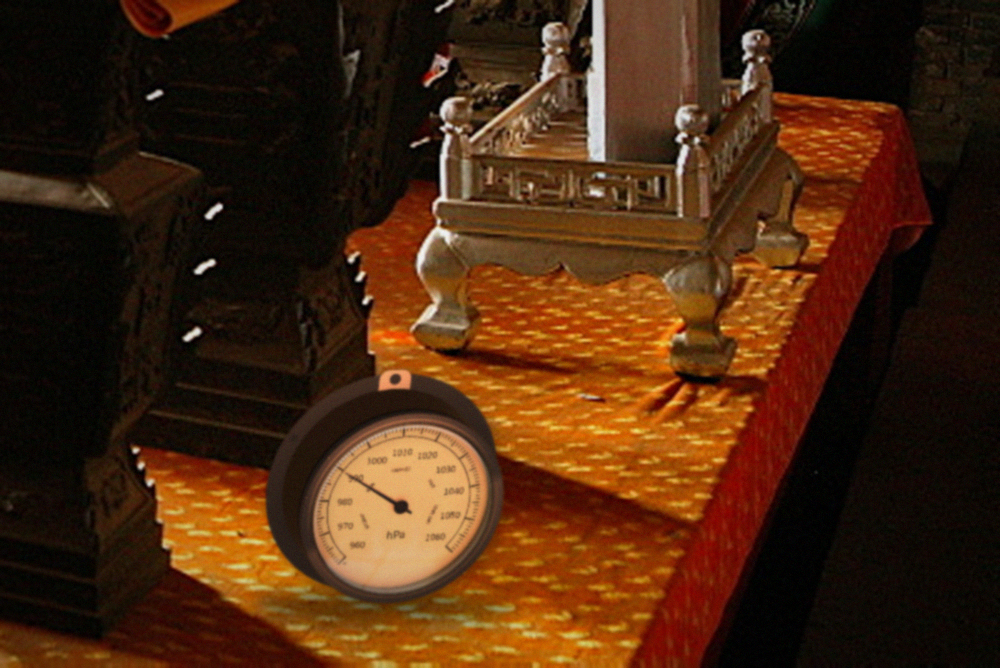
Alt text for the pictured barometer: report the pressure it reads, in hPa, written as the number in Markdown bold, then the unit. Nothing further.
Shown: **990** hPa
